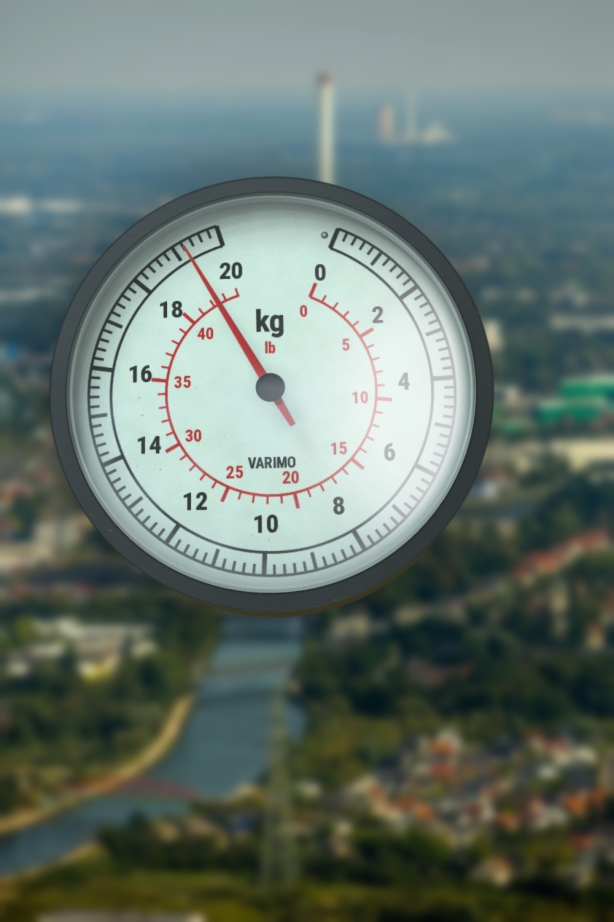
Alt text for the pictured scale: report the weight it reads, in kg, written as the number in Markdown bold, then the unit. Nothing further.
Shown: **19.2** kg
